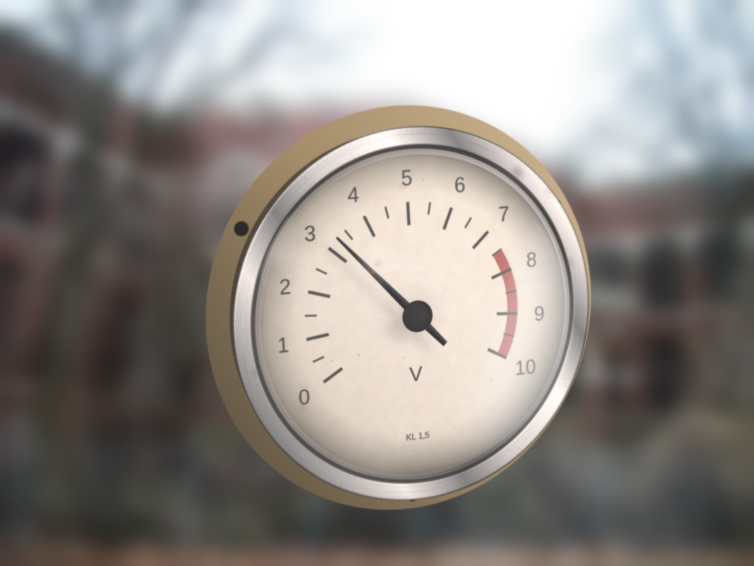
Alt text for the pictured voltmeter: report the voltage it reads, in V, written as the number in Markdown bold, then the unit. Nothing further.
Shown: **3.25** V
